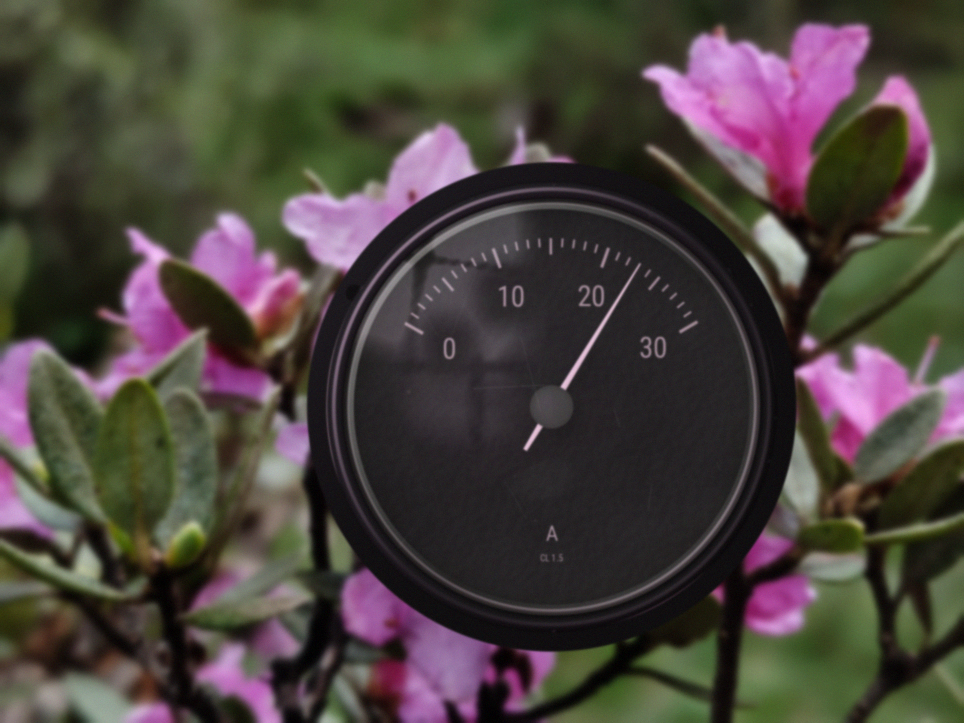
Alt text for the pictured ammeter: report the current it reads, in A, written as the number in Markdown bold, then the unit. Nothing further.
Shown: **23** A
